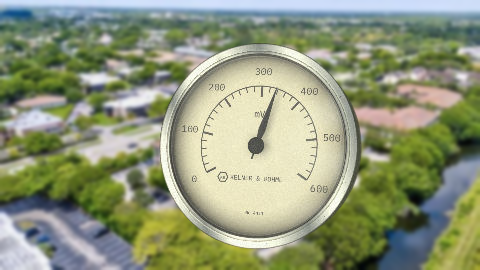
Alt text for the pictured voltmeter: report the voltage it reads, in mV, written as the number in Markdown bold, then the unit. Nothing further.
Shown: **340** mV
